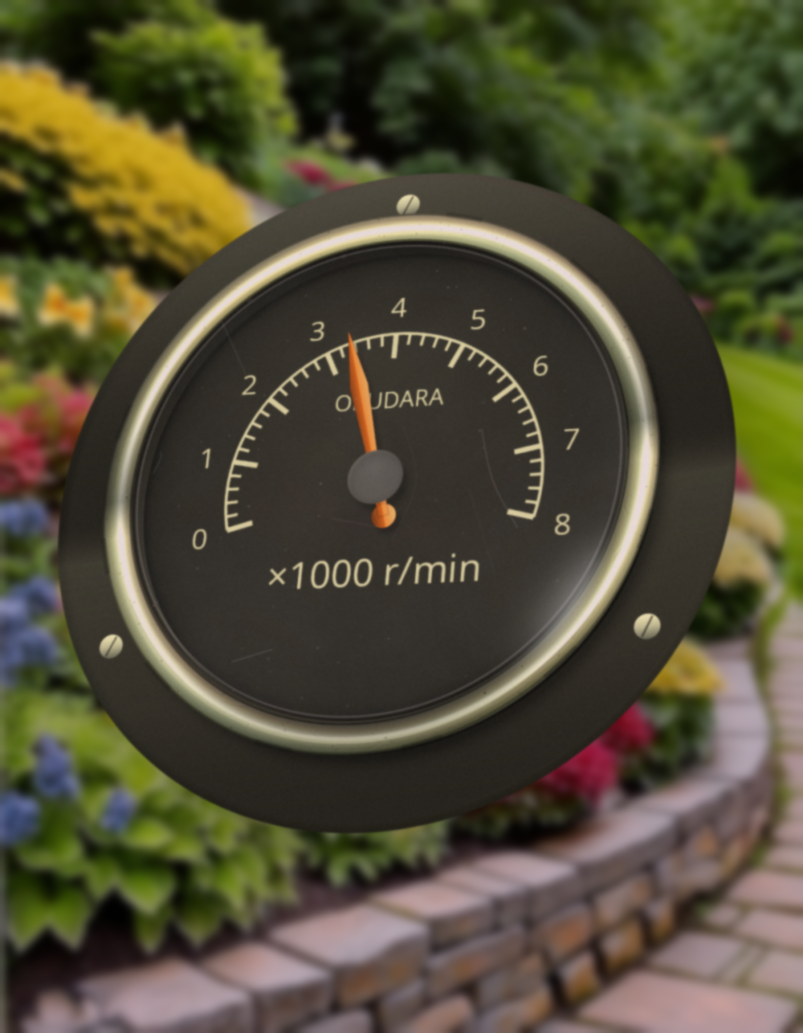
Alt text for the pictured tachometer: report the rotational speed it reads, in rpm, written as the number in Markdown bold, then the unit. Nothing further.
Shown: **3400** rpm
